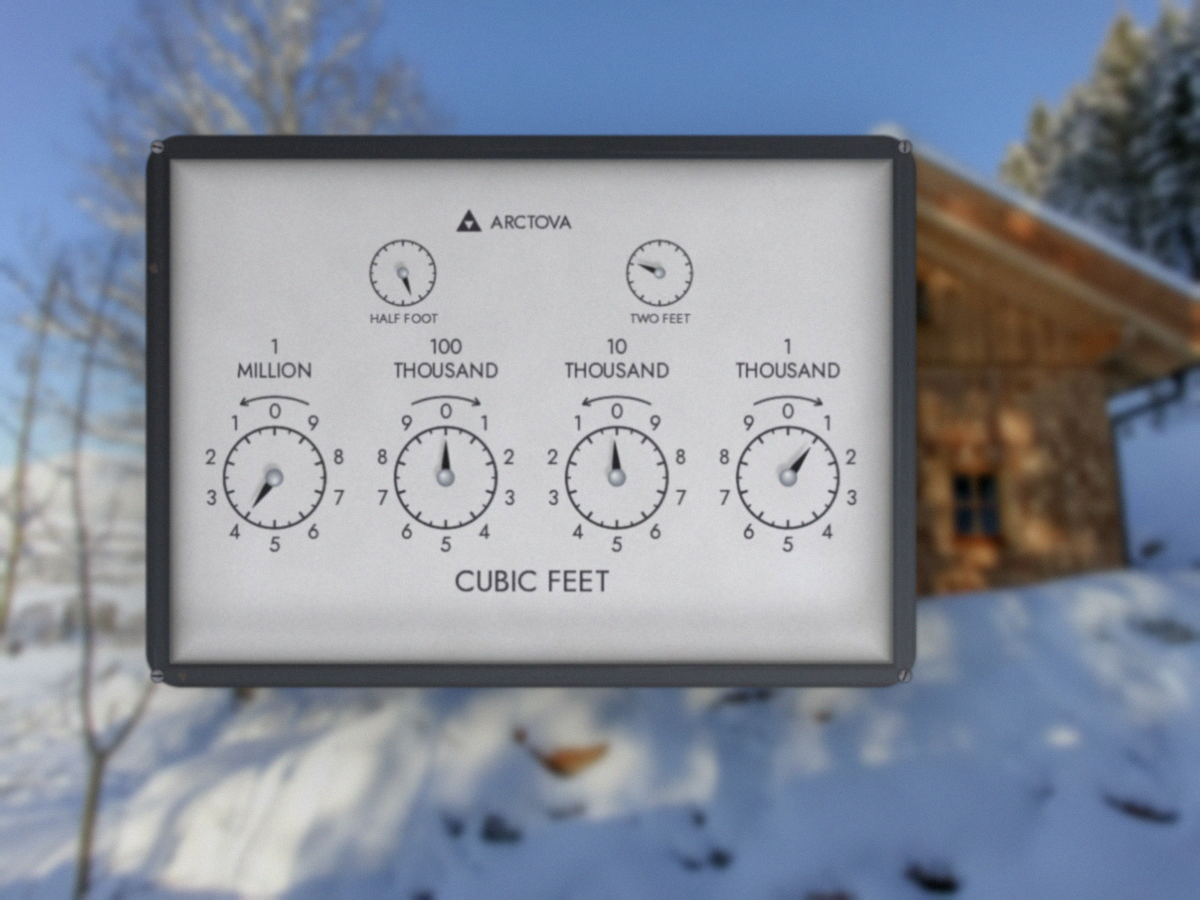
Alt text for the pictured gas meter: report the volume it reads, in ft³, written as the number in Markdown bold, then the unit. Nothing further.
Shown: **400100** ft³
